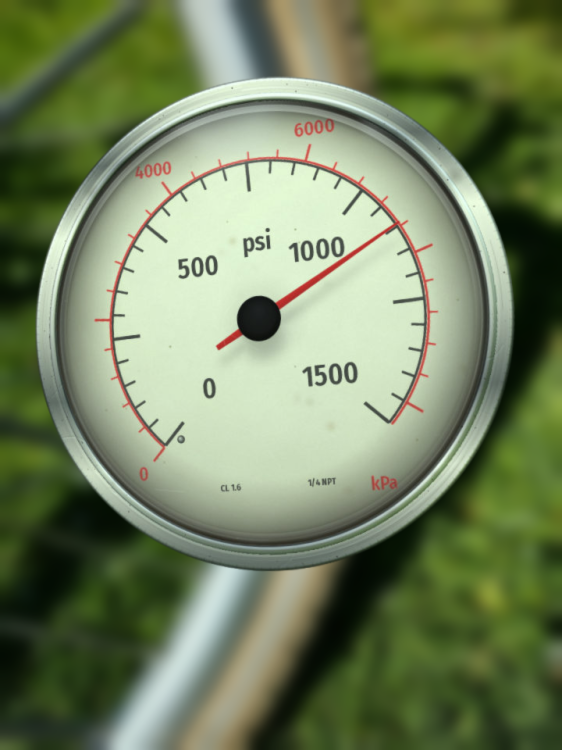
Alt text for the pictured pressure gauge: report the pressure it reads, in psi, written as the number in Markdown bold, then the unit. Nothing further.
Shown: **1100** psi
